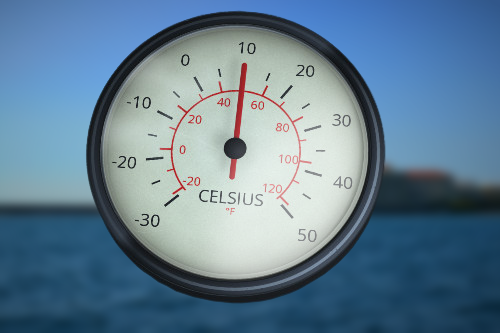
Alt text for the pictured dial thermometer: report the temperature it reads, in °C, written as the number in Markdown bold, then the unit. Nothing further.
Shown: **10** °C
